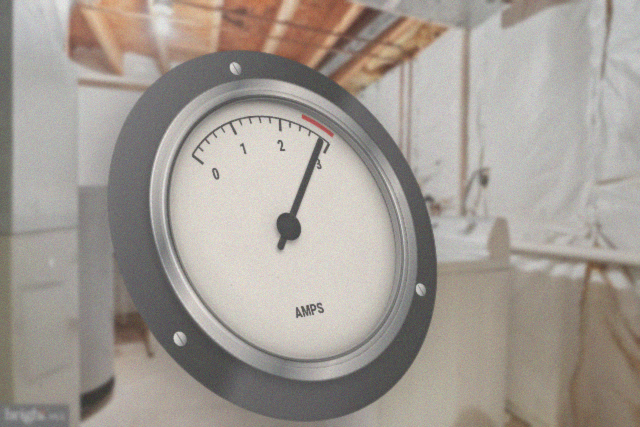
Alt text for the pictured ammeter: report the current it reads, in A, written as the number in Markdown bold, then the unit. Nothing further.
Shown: **2.8** A
